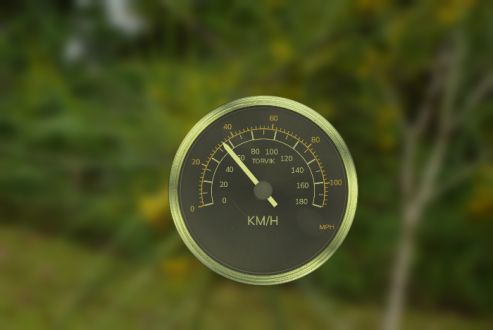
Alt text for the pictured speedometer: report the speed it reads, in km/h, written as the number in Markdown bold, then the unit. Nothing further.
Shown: **55** km/h
